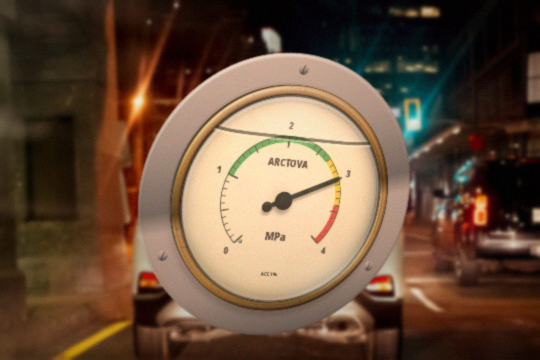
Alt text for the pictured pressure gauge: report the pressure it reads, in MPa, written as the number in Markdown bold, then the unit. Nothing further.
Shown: **3** MPa
